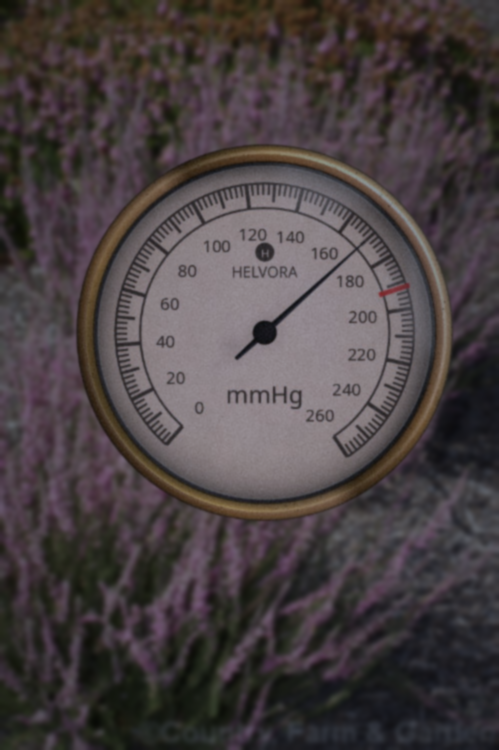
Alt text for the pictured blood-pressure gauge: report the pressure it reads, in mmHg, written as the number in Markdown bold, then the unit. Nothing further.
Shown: **170** mmHg
